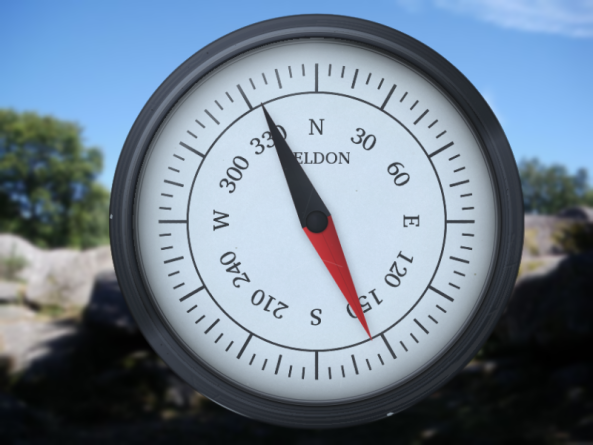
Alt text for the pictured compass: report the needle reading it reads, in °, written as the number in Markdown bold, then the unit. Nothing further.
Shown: **155** °
